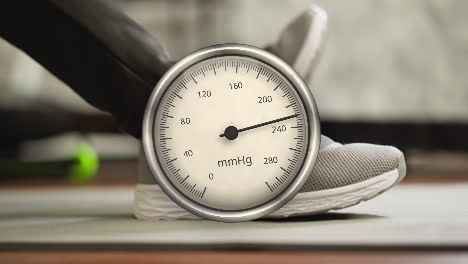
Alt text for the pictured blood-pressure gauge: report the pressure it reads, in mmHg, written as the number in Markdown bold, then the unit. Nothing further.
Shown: **230** mmHg
